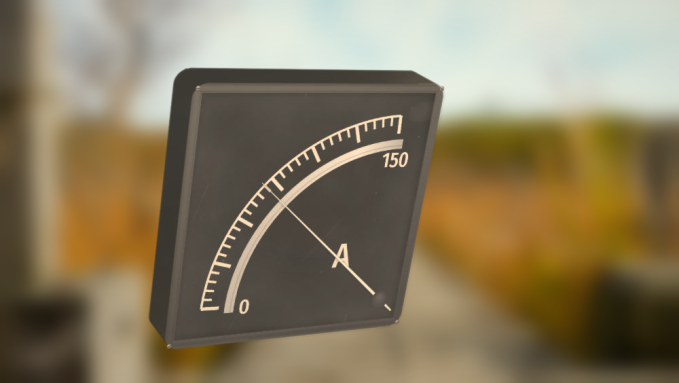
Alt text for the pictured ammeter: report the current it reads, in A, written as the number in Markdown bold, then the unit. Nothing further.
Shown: **70** A
